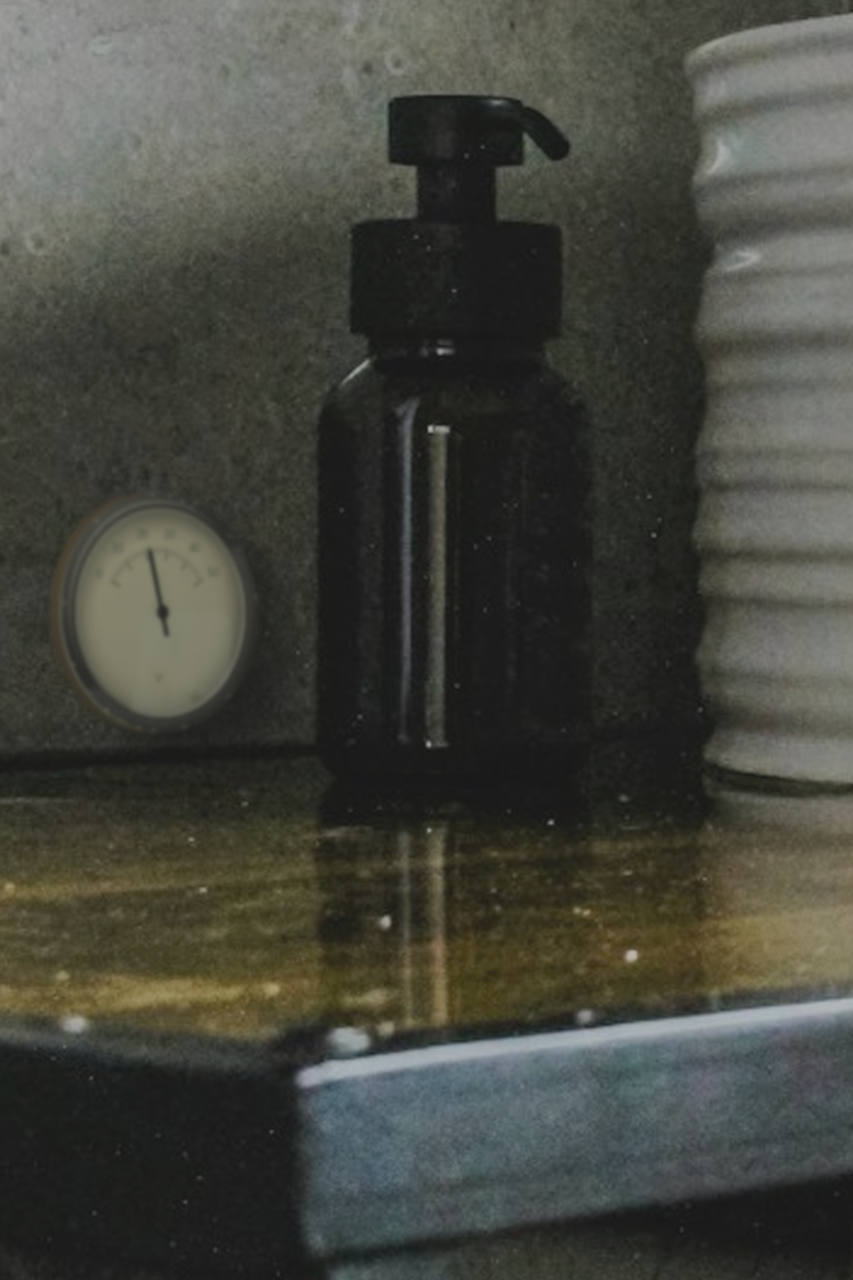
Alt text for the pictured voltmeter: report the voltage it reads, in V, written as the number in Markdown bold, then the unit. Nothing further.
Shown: **20** V
